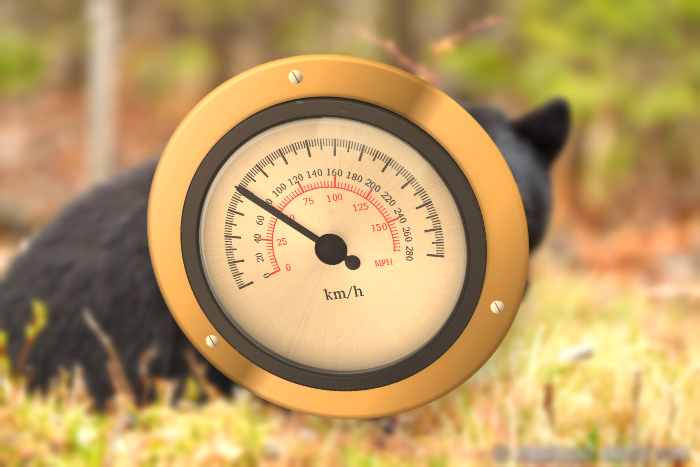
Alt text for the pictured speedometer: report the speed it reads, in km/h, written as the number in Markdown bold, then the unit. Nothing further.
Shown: **80** km/h
